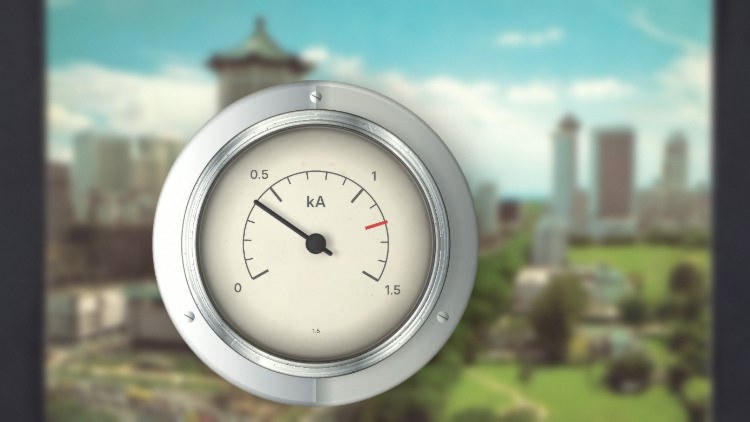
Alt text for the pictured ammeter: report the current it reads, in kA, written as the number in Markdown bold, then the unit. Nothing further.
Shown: **0.4** kA
